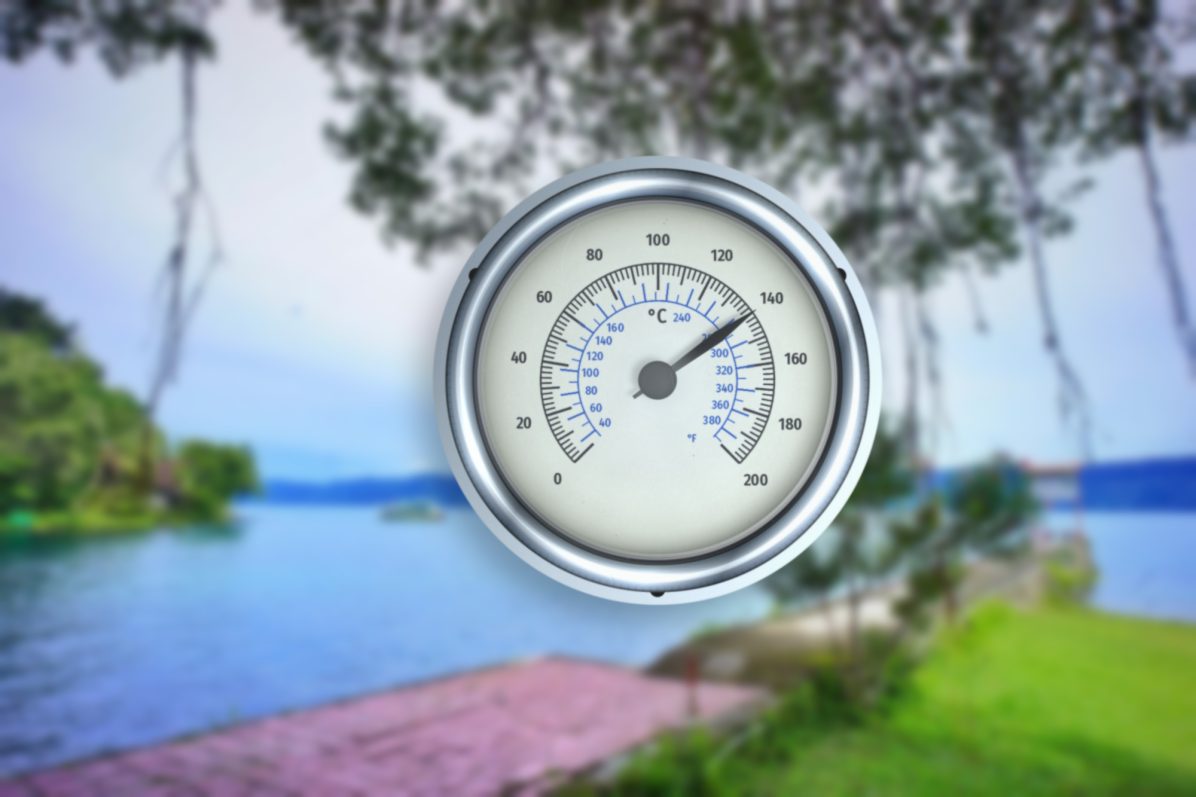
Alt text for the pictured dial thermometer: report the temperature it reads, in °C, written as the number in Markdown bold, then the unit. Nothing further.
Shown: **140** °C
